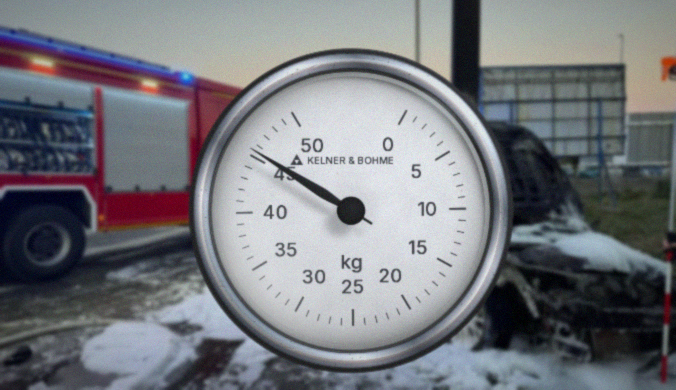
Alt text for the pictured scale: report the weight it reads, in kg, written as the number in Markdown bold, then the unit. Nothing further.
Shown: **45.5** kg
